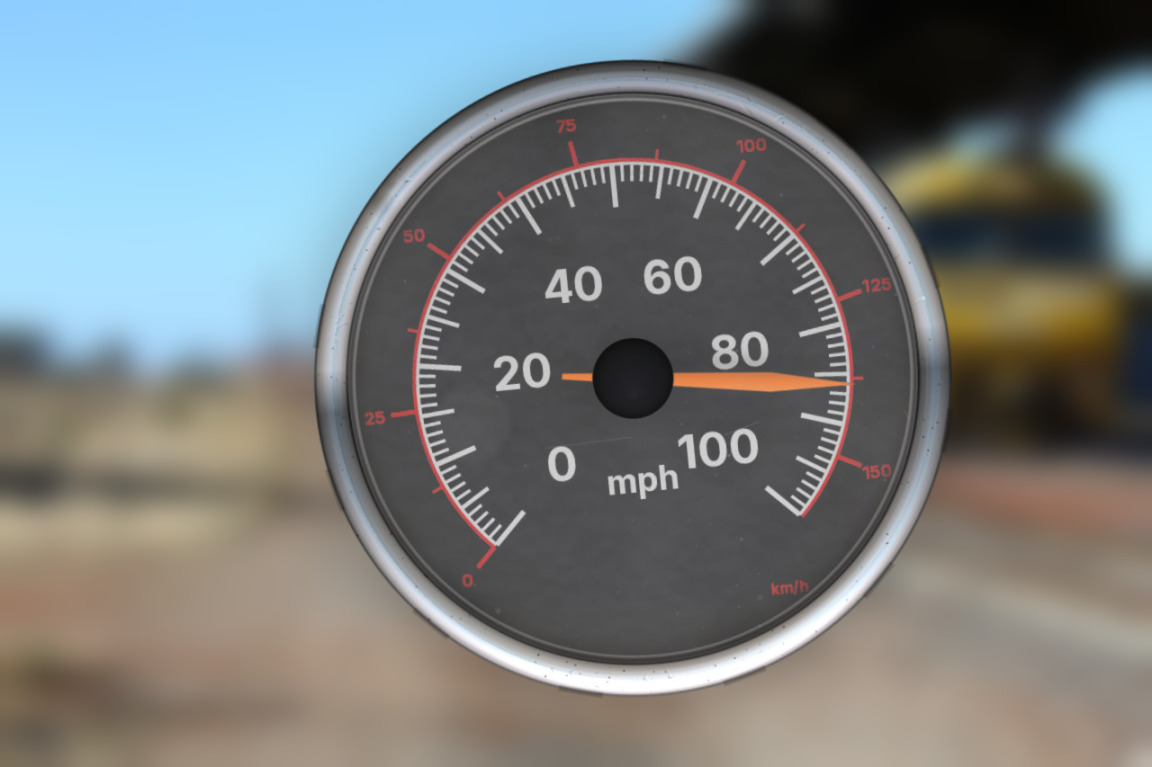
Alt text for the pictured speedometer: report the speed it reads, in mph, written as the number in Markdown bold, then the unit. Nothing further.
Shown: **86** mph
